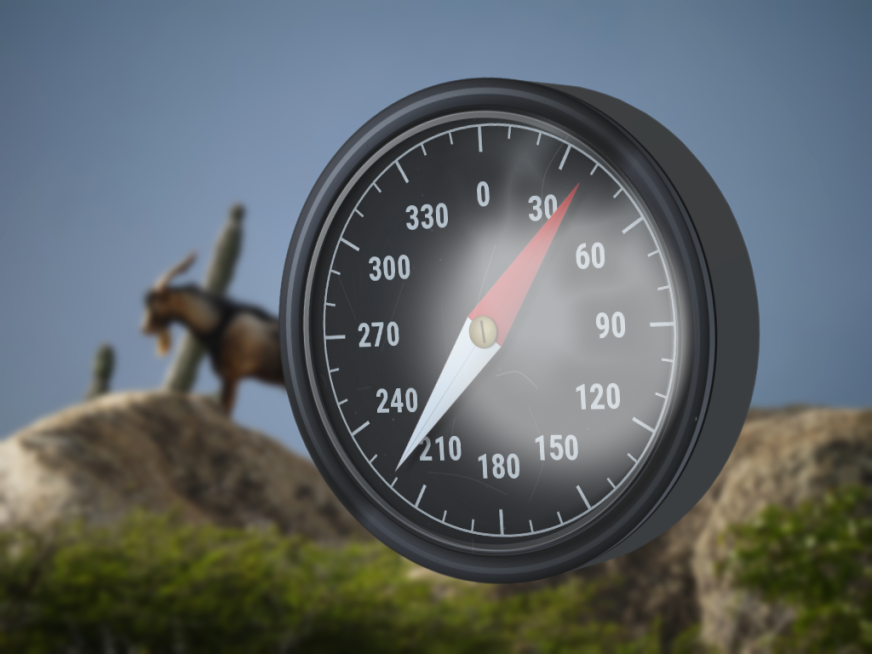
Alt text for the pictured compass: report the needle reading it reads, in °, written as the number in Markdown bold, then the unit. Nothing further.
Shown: **40** °
